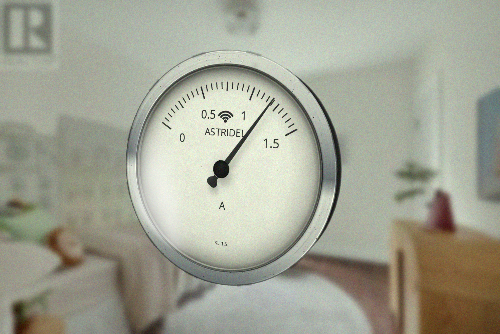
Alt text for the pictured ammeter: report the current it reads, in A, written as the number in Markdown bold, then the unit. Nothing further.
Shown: **1.2** A
